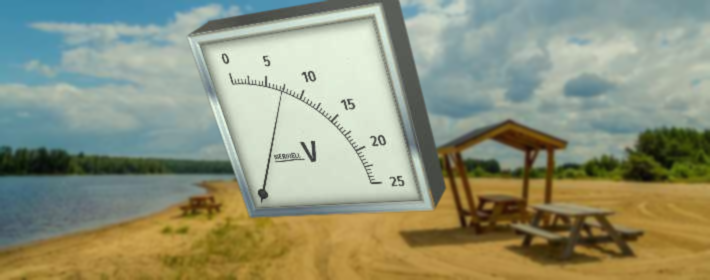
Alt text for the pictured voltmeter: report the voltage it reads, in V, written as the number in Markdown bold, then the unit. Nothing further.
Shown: **7.5** V
